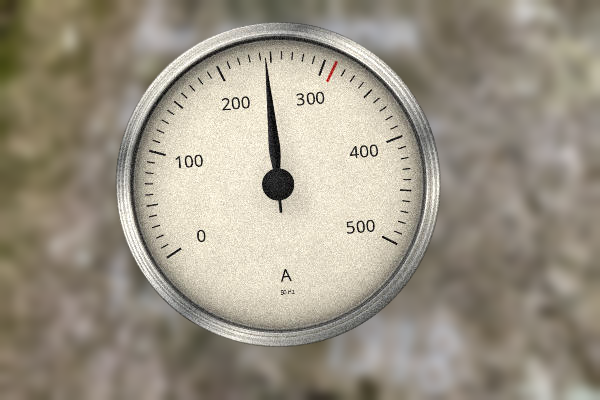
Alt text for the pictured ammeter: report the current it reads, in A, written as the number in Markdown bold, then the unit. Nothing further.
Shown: **245** A
